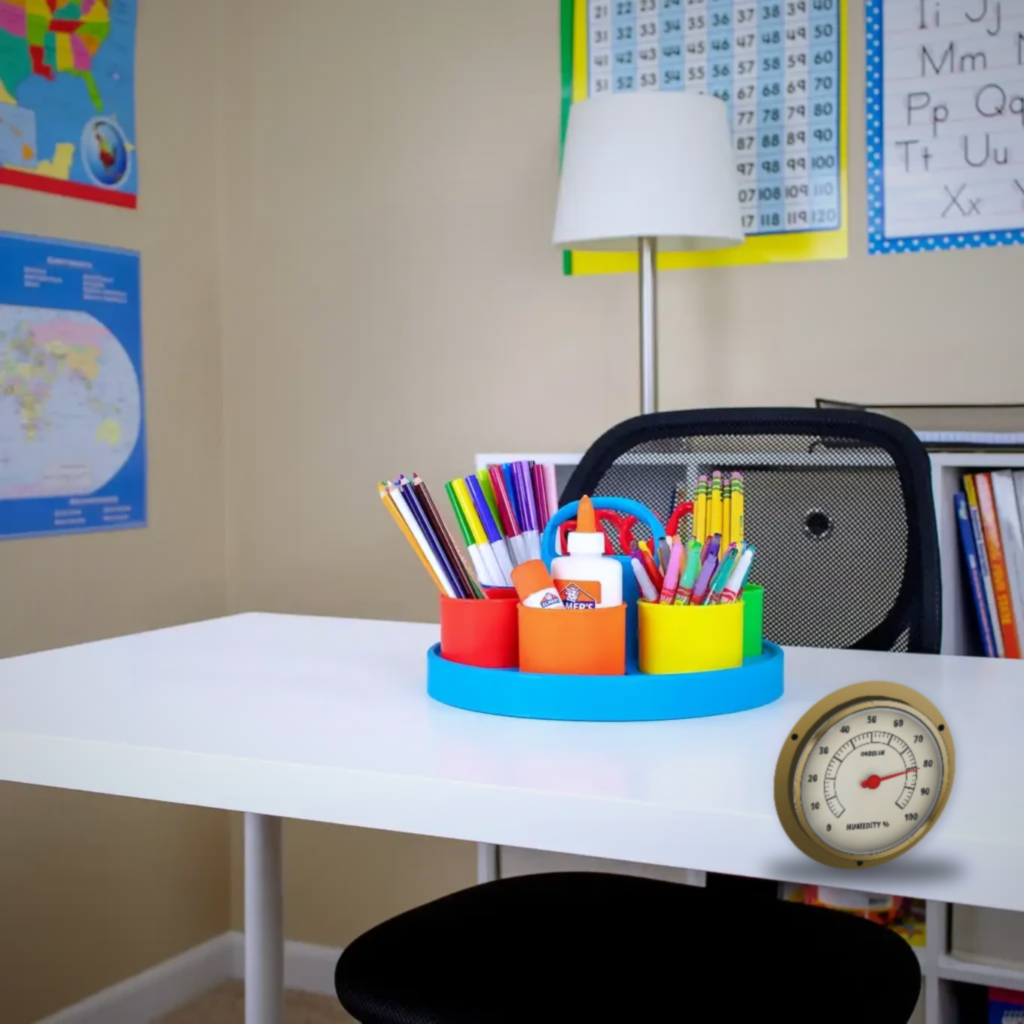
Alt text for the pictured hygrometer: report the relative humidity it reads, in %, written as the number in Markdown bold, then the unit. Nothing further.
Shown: **80** %
